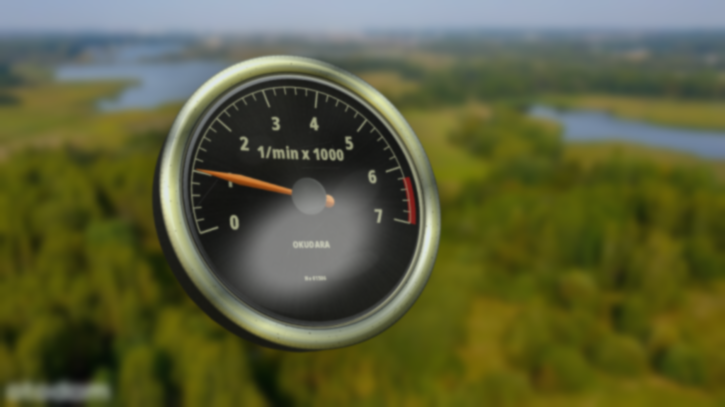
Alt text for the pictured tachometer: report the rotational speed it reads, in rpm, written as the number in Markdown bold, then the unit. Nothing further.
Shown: **1000** rpm
